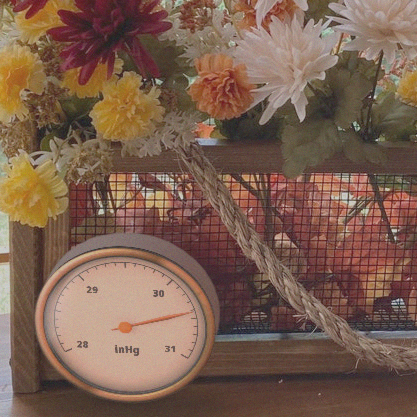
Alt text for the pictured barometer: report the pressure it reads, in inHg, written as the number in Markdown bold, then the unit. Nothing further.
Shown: **30.4** inHg
